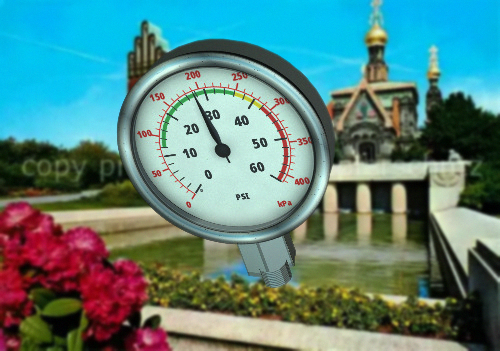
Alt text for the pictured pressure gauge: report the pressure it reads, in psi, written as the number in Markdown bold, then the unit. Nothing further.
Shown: **28** psi
